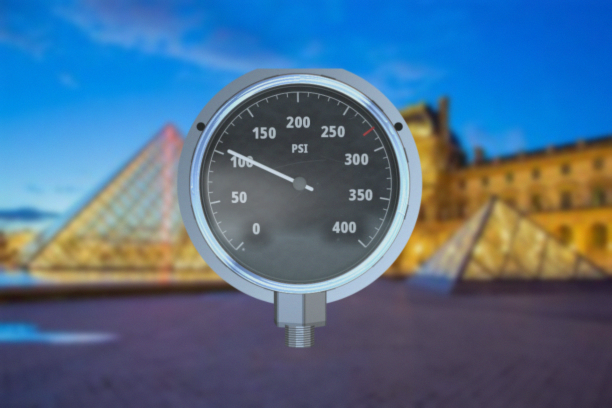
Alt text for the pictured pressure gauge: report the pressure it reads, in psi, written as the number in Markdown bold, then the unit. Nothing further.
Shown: **105** psi
